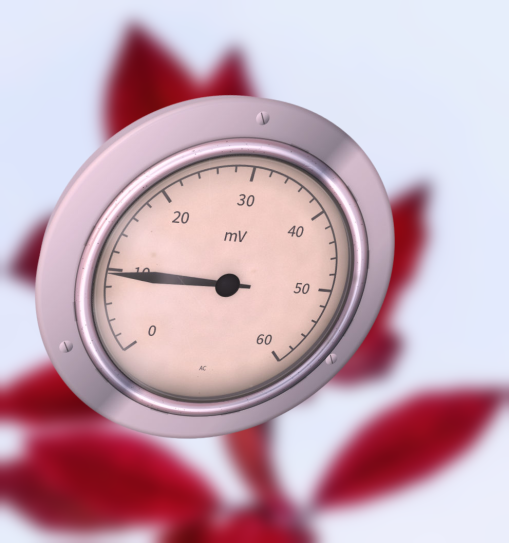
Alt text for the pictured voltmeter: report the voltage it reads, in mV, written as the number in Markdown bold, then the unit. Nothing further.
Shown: **10** mV
